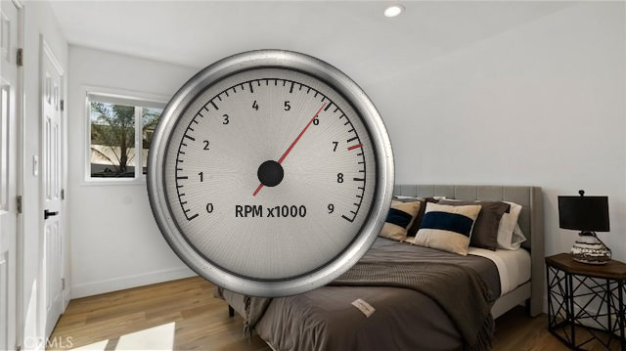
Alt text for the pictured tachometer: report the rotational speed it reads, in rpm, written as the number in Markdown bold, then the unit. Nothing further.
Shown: **5900** rpm
